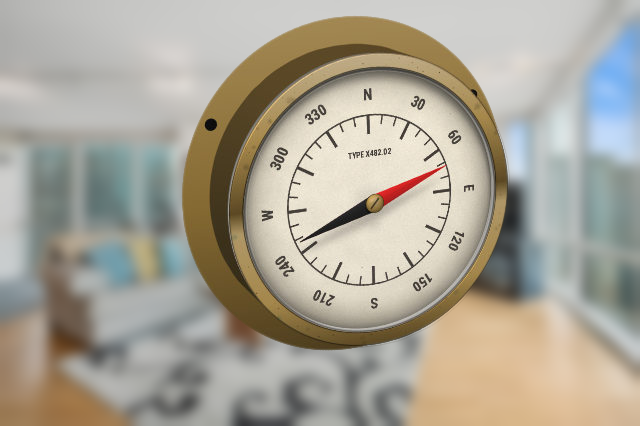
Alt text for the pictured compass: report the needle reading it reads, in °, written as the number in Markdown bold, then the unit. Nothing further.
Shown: **70** °
